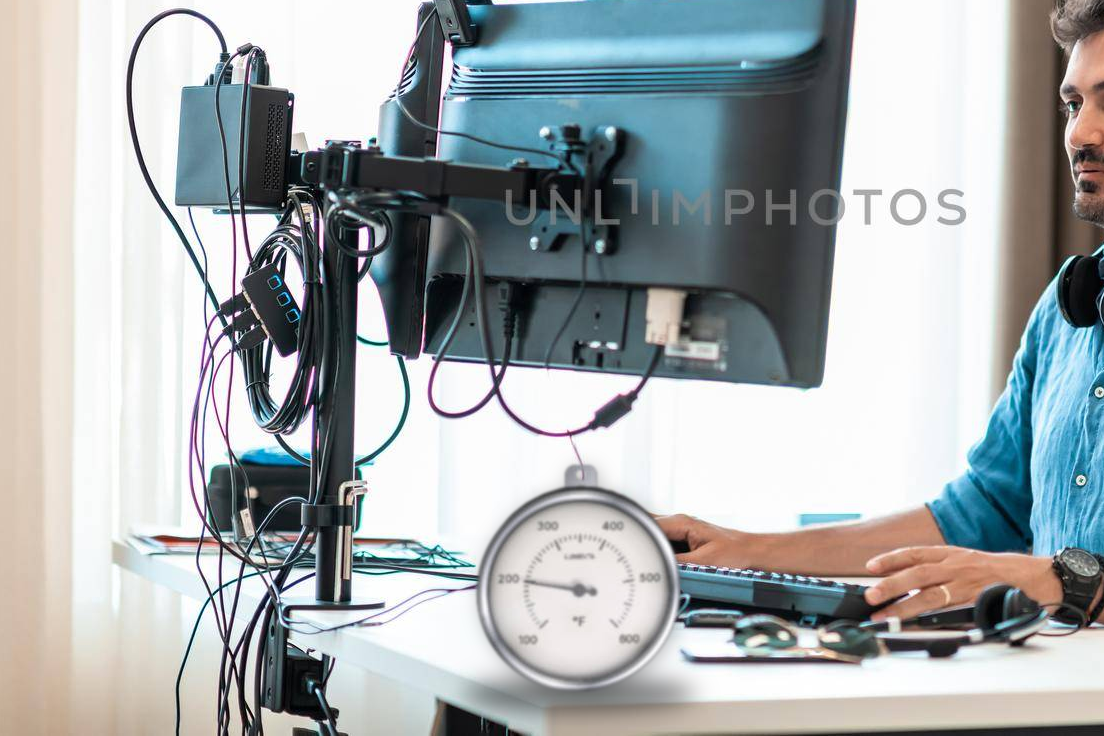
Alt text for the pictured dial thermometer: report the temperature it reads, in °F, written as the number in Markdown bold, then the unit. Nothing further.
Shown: **200** °F
